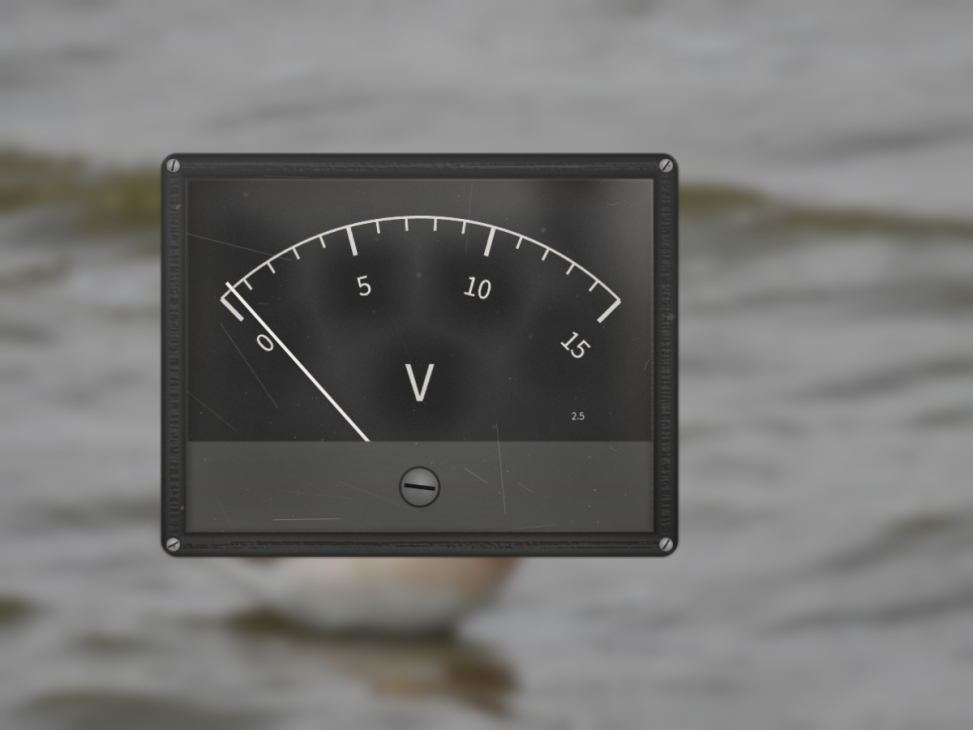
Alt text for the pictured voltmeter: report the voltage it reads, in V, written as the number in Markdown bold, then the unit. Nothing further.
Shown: **0.5** V
